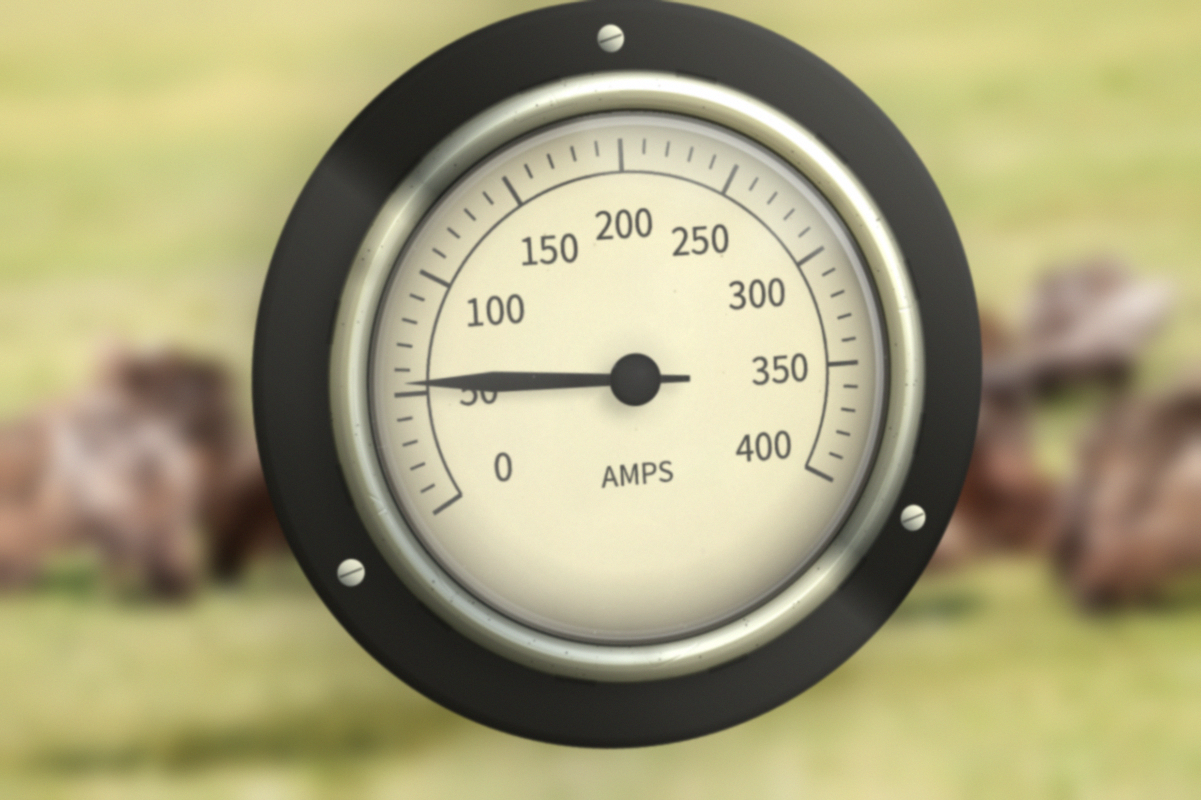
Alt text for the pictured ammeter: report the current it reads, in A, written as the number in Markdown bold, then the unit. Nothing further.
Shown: **55** A
